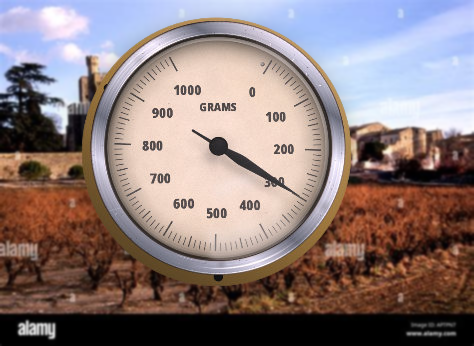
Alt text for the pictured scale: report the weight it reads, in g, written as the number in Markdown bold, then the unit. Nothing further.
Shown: **300** g
